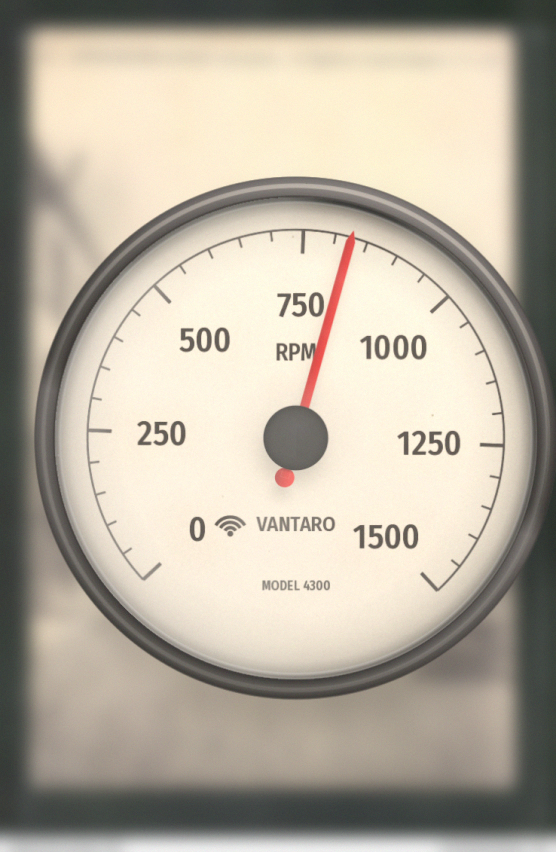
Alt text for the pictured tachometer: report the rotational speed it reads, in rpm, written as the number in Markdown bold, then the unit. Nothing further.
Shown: **825** rpm
